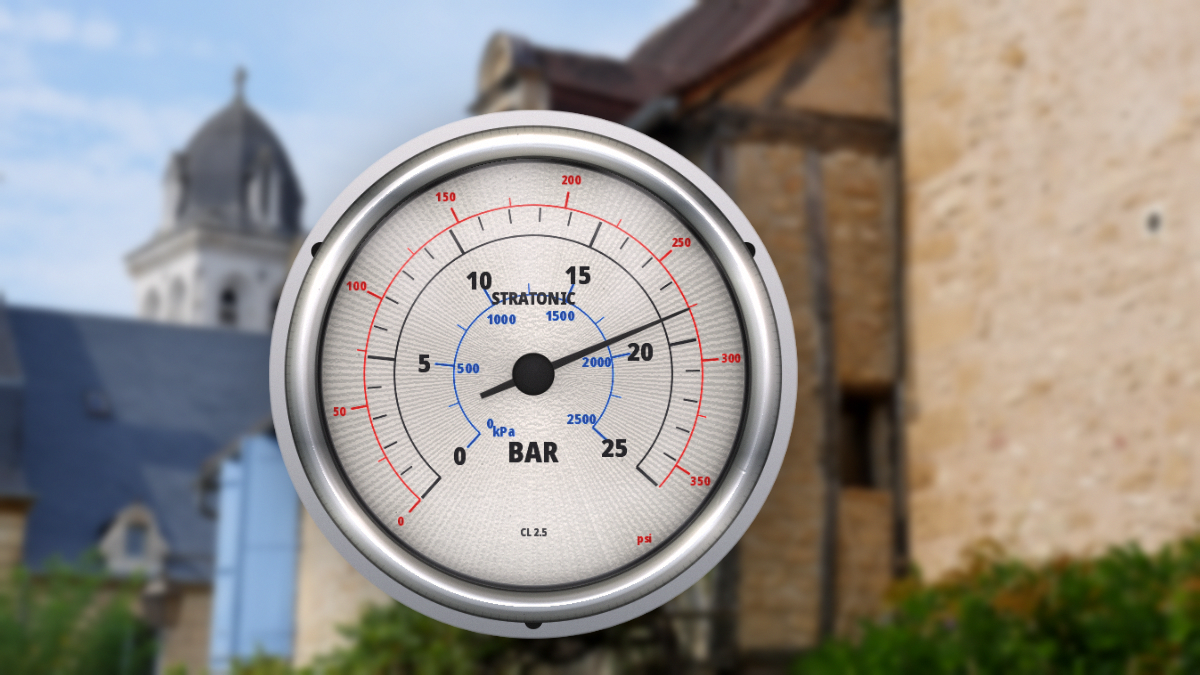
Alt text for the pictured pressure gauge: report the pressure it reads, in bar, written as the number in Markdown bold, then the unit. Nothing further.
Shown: **19** bar
